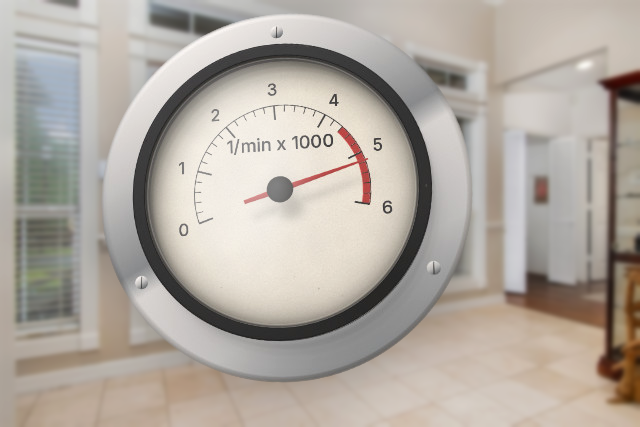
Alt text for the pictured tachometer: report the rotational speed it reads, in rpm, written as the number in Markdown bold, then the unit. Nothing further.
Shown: **5200** rpm
